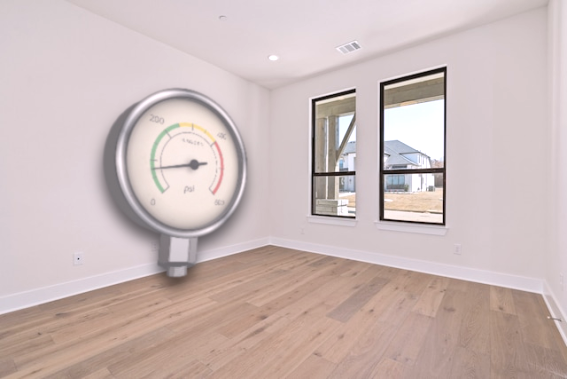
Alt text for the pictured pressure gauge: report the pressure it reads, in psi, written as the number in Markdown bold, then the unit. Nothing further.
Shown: **75** psi
